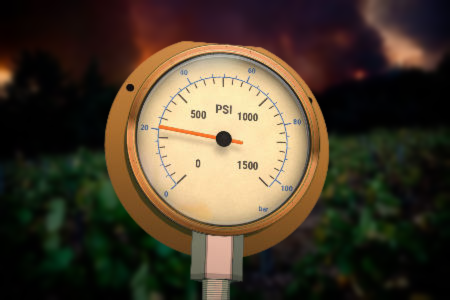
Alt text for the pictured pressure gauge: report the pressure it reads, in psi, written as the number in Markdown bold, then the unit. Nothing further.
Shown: **300** psi
